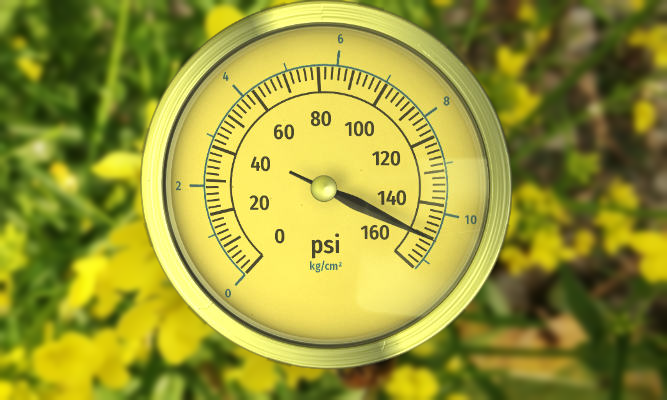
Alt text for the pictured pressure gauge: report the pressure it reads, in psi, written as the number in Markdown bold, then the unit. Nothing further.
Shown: **150** psi
